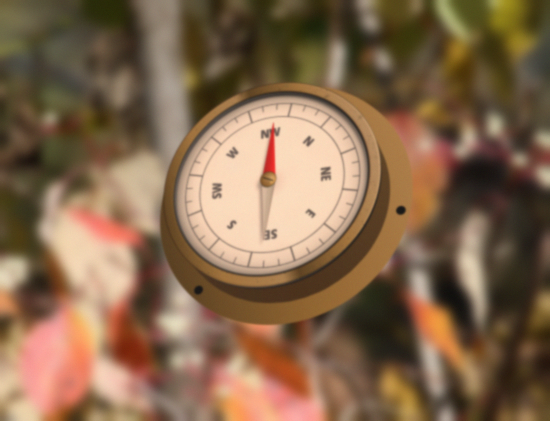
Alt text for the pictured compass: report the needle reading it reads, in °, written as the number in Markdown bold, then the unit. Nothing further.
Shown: **320** °
